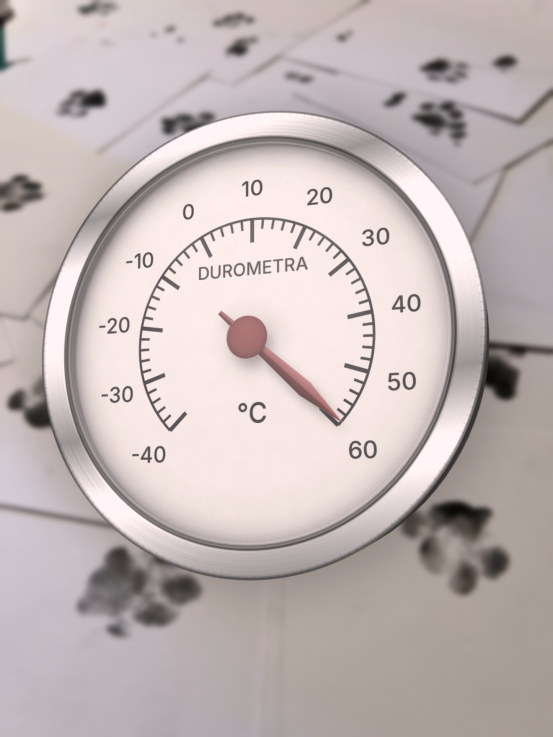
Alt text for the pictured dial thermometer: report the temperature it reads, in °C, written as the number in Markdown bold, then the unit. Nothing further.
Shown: **59** °C
